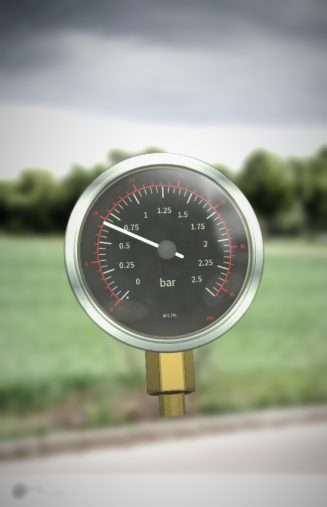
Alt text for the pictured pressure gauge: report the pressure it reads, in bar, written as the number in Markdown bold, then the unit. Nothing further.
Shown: **0.65** bar
